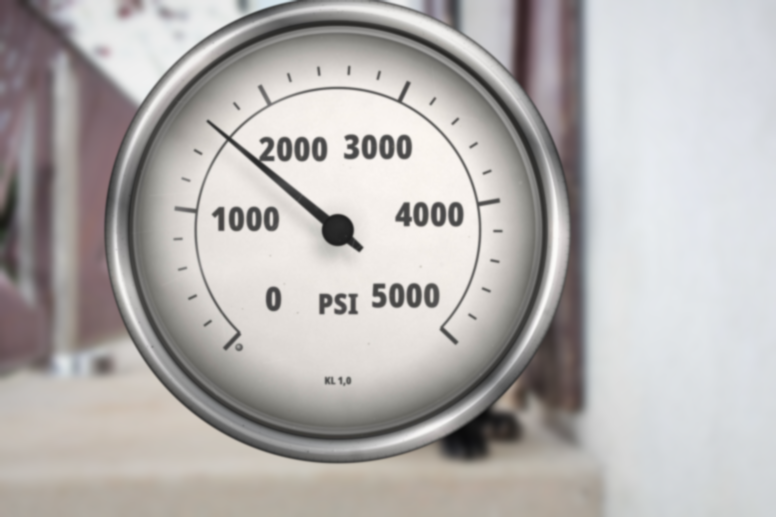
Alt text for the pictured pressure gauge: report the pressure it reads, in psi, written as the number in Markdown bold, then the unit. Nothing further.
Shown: **1600** psi
